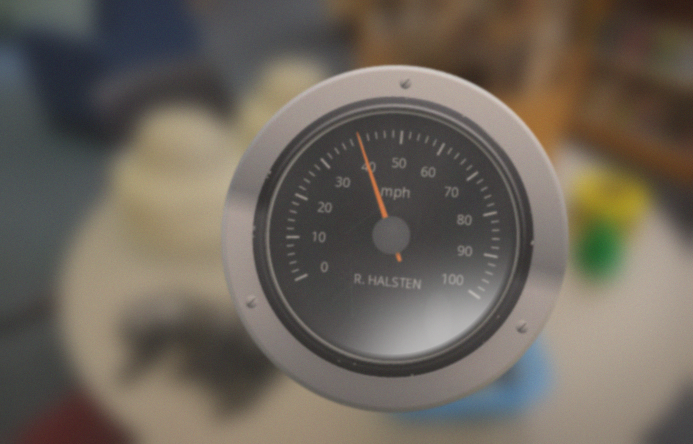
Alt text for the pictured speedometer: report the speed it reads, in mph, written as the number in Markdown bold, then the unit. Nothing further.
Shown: **40** mph
